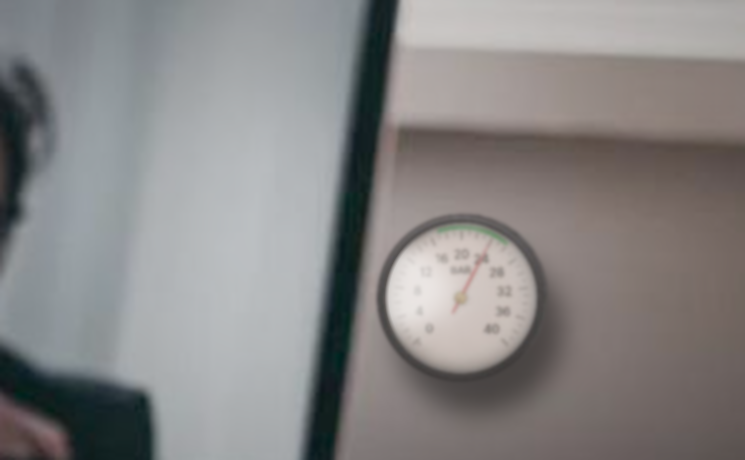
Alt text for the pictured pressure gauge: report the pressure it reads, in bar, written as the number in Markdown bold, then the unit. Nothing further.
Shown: **24** bar
